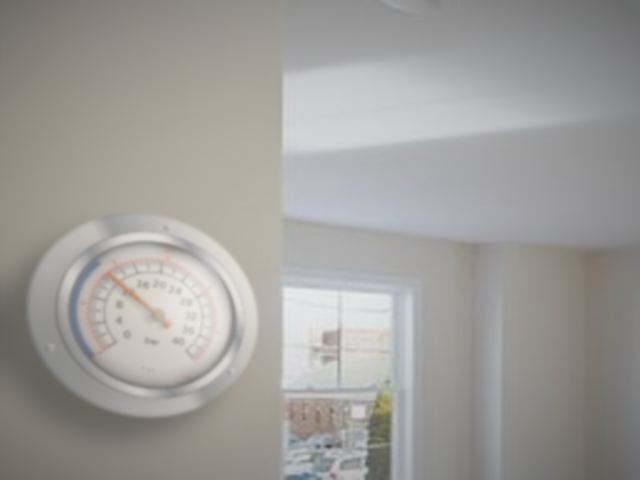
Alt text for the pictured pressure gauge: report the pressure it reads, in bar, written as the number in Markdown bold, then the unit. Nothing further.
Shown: **12** bar
